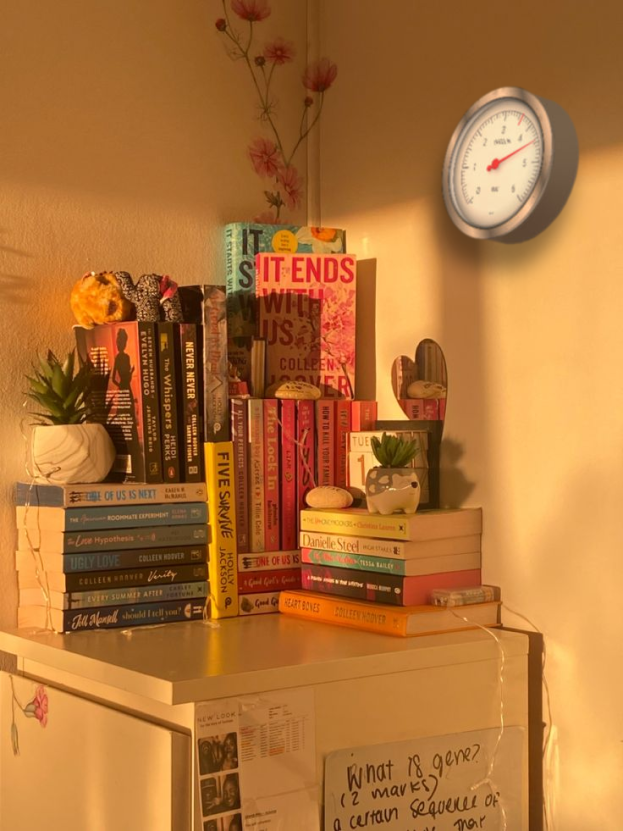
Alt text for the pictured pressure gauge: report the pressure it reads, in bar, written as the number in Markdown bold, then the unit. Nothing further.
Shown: **4.5** bar
